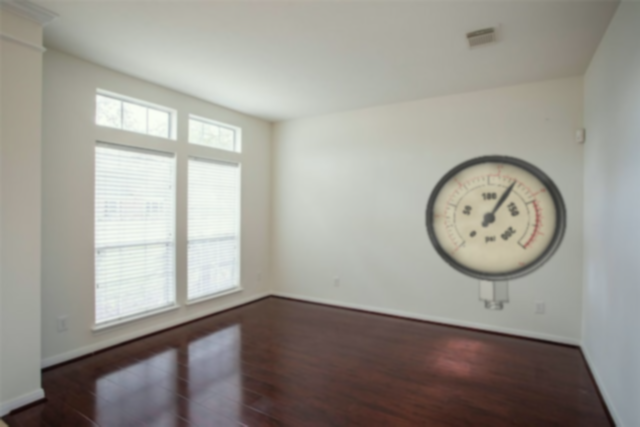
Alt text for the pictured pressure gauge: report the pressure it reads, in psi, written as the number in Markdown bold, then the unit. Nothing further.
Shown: **125** psi
